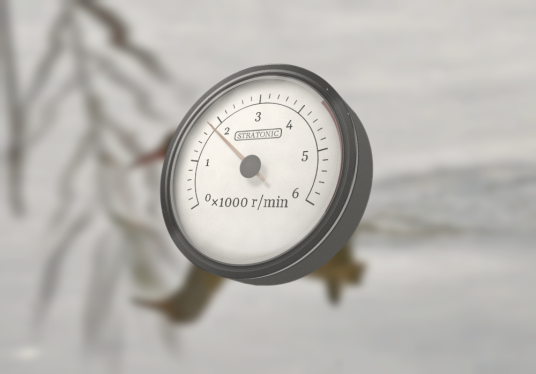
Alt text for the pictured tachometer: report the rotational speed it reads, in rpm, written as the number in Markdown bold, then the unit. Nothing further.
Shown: **1800** rpm
